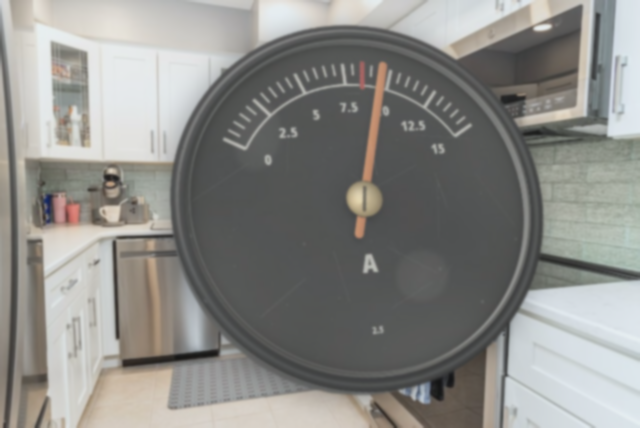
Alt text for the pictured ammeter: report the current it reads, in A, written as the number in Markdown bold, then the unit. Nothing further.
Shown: **9.5** A
